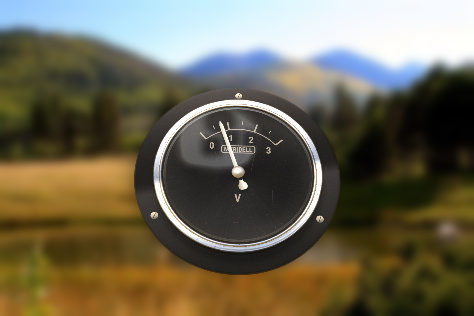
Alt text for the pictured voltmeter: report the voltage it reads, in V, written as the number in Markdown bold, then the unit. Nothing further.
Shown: **0.75** V
